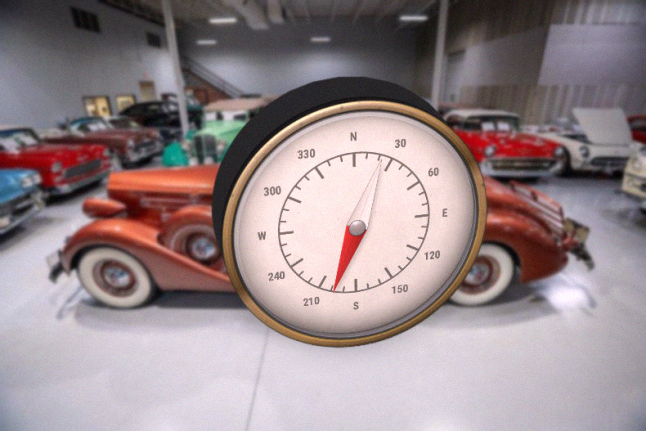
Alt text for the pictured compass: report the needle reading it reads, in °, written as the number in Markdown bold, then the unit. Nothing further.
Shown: **200** °
